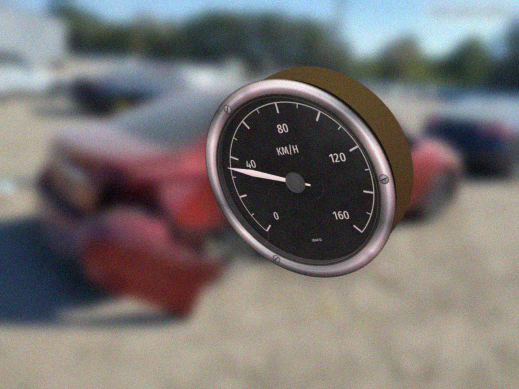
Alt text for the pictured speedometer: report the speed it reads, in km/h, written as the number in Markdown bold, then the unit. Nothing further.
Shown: **35** km/h
